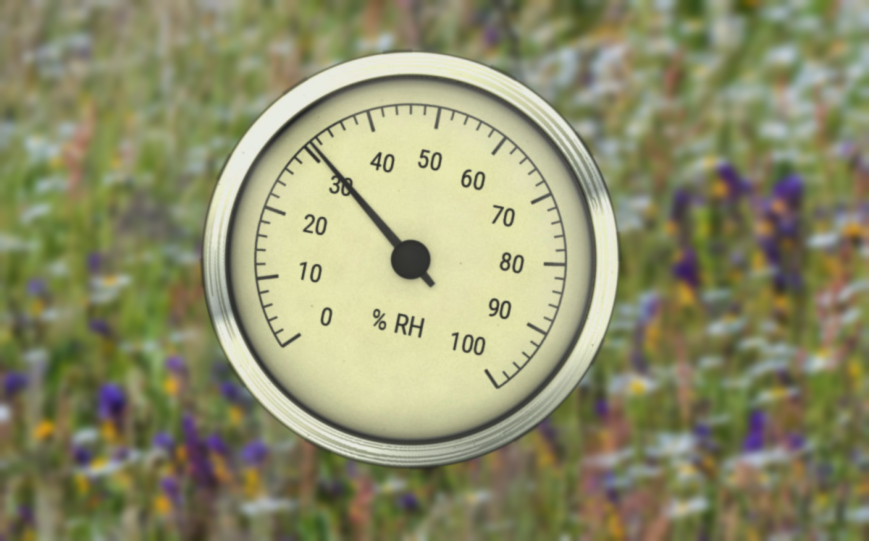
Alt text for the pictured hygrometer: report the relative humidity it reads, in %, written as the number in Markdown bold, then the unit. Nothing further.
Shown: **31** %
